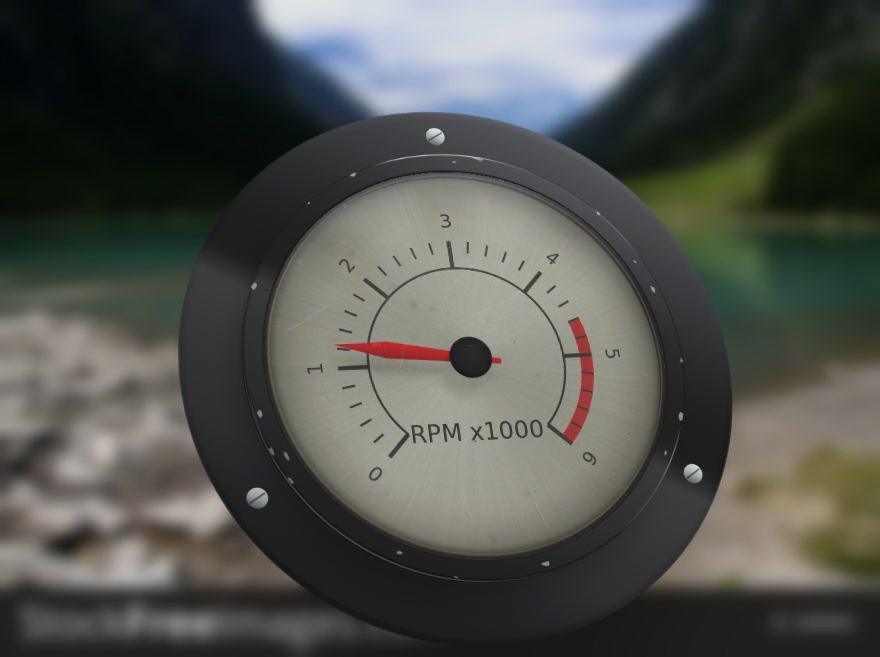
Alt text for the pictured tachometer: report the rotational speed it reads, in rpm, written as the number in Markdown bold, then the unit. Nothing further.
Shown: **1200** rpm
